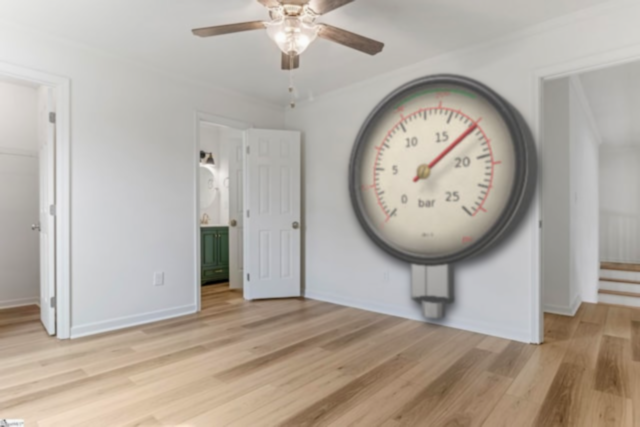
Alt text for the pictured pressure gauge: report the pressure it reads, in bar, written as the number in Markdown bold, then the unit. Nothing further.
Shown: **17.5** bar
